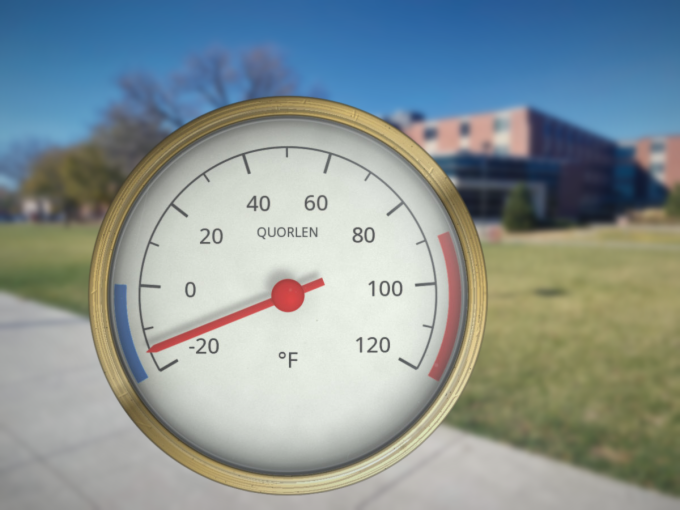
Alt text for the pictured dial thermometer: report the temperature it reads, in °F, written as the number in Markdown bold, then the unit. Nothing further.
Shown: **-15** °F
